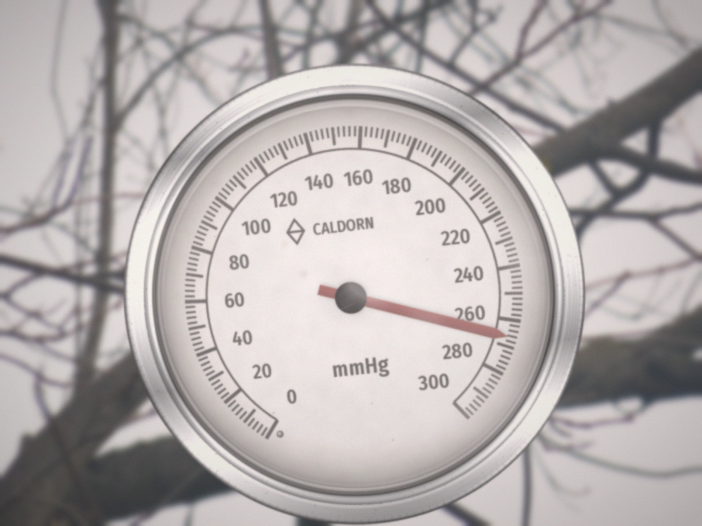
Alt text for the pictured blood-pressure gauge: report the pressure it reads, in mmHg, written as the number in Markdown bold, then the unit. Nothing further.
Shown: **266** mmHg
